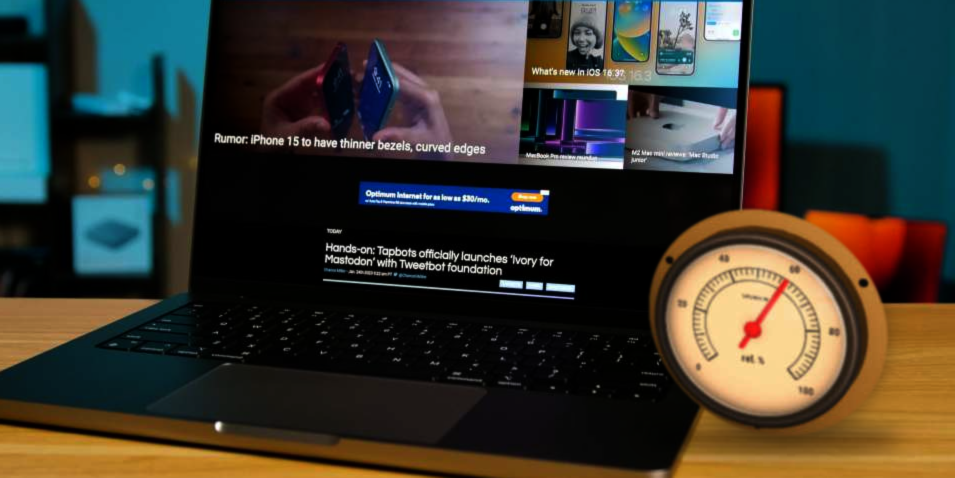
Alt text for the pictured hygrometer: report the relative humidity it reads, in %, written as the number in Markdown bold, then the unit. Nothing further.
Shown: **60** %
